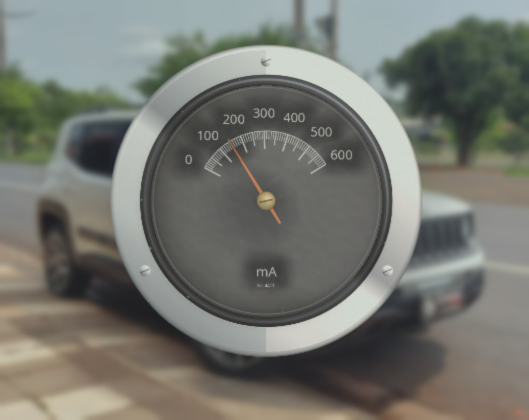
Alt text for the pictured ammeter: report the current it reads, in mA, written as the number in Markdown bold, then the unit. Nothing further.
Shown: **150** mA
